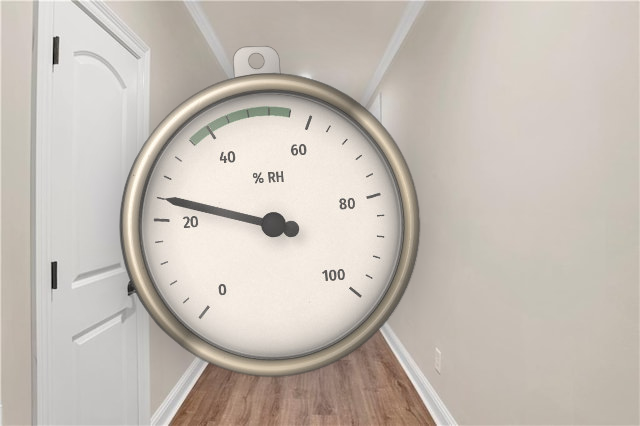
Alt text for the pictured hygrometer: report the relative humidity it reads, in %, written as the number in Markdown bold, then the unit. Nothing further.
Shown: **24** %
